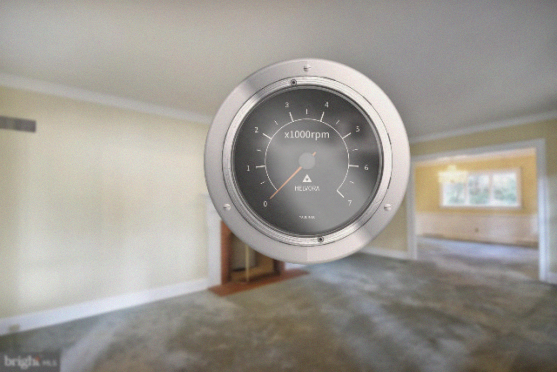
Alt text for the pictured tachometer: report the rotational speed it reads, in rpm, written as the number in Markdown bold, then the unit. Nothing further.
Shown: **0** rpm
